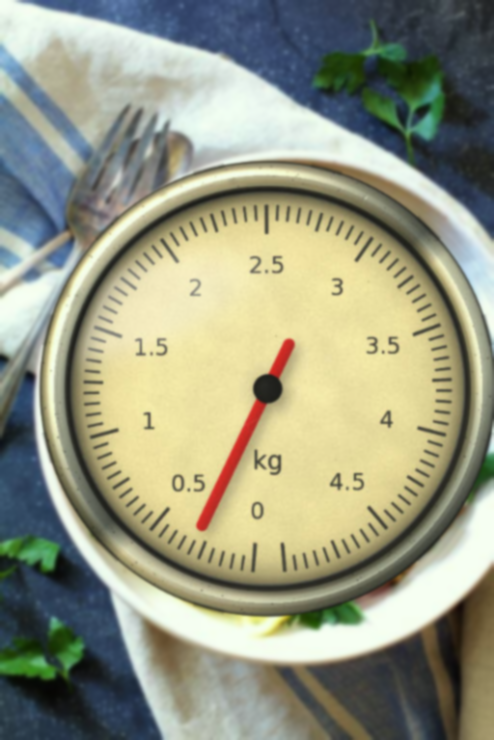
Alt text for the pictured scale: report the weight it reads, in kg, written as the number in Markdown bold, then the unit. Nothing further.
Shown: **0.3** kg
